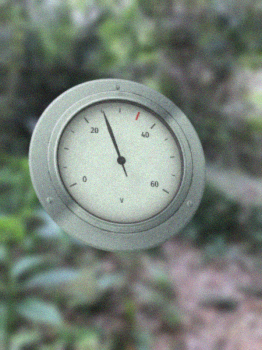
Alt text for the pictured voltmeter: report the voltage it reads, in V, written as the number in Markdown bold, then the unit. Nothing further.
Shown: **25** V
